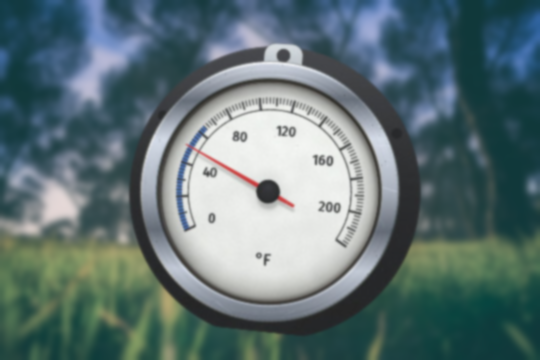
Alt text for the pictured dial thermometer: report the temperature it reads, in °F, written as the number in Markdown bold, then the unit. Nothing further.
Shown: **50** °F
